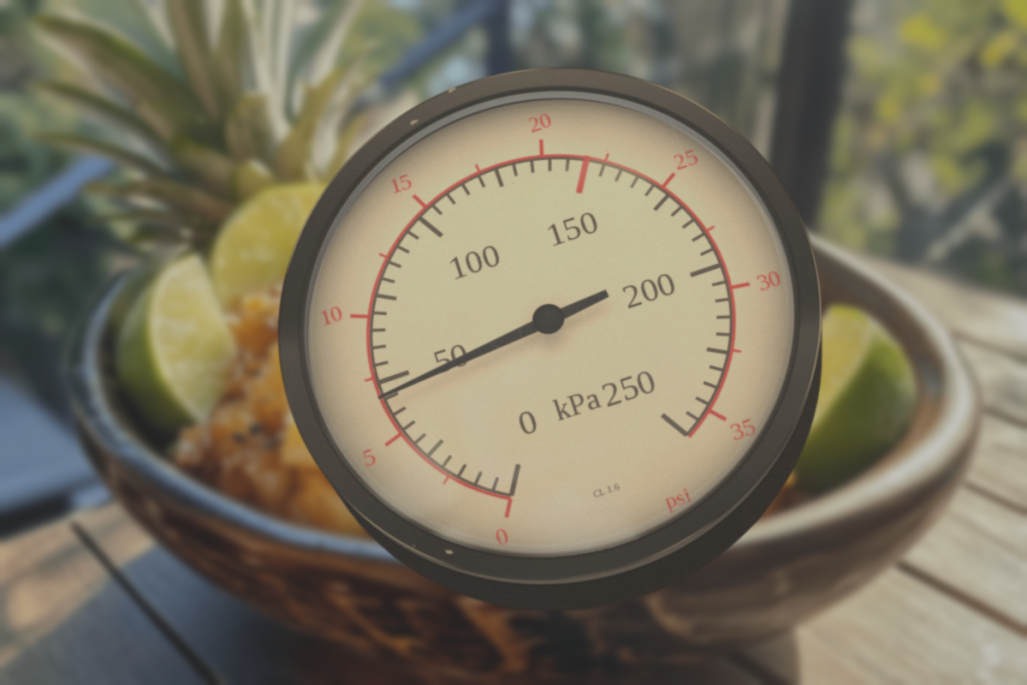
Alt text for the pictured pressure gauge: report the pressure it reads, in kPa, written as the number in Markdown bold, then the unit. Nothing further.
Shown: **45** kPa
